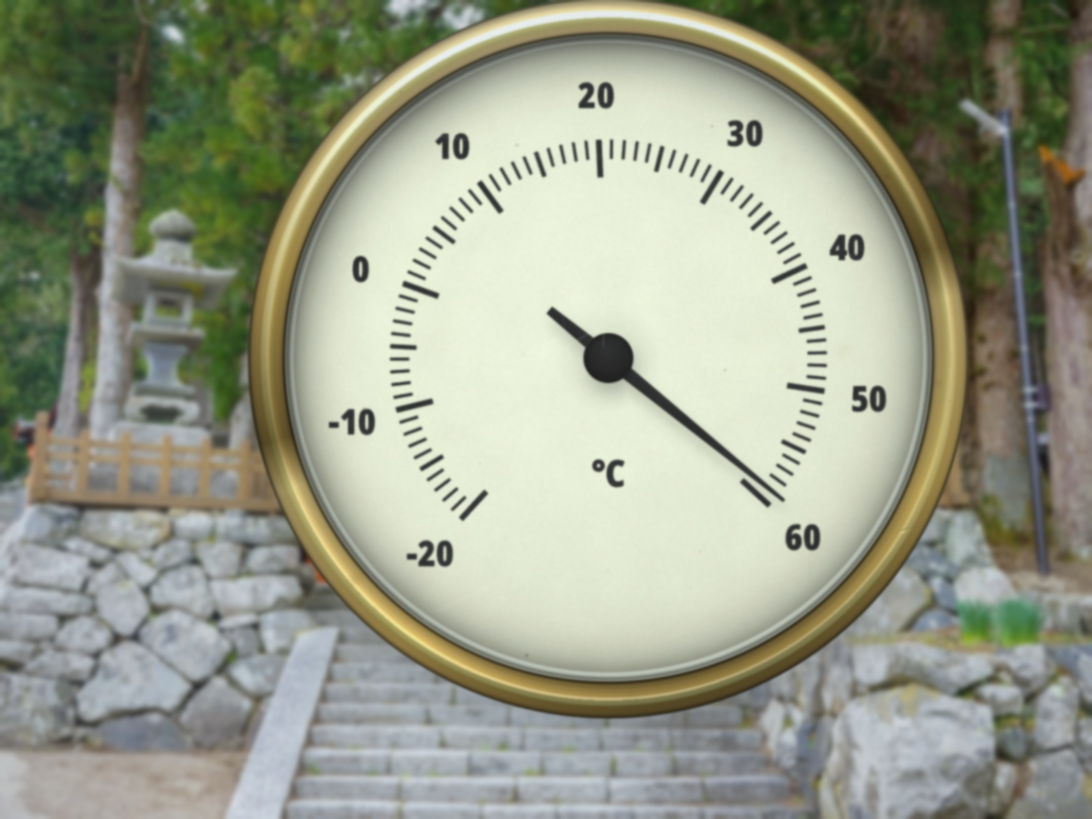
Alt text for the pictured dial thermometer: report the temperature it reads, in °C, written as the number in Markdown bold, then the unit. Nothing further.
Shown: **59** °C
